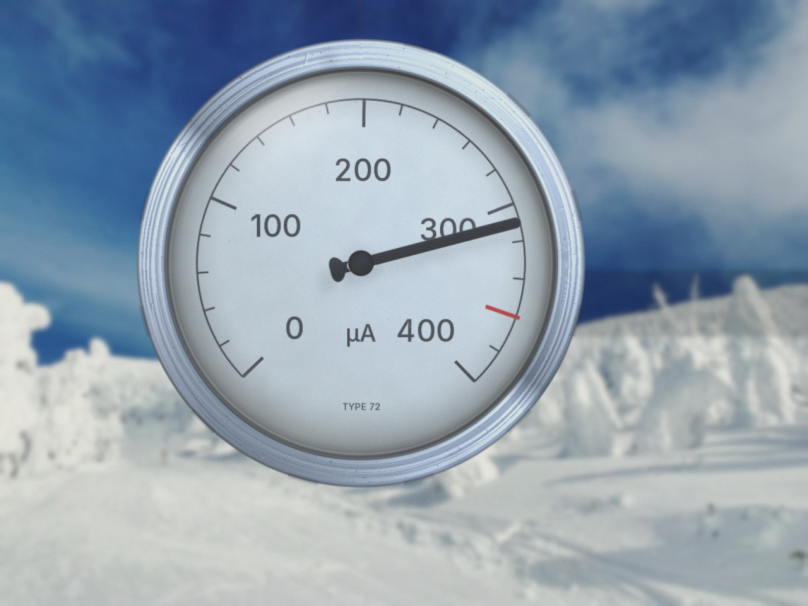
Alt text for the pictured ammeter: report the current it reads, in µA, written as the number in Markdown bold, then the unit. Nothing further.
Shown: **310** µA
